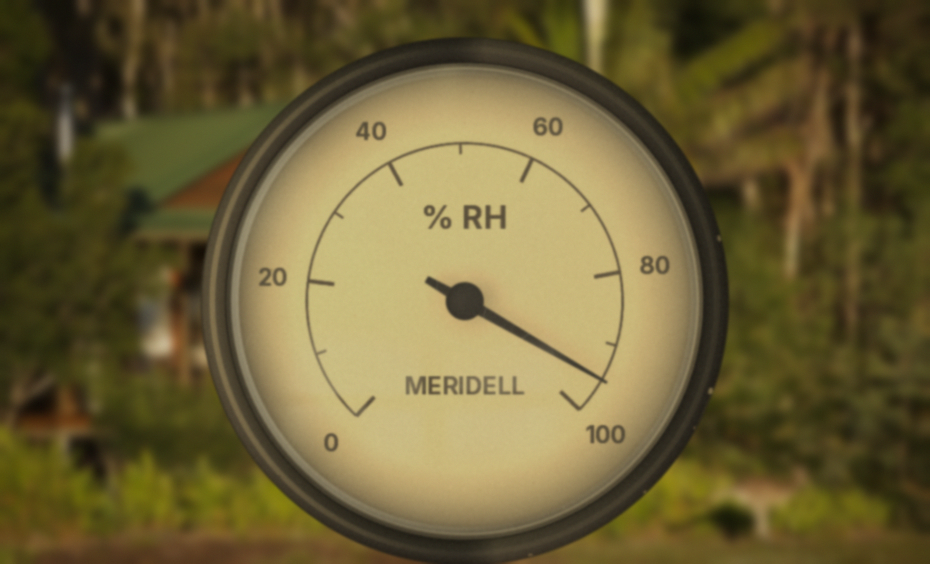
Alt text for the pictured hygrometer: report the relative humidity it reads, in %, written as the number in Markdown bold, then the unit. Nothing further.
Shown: **95** %
